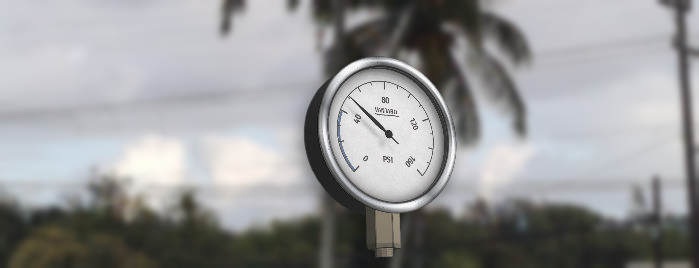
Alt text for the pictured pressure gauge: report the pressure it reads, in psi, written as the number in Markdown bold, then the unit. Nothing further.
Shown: **50** psi
